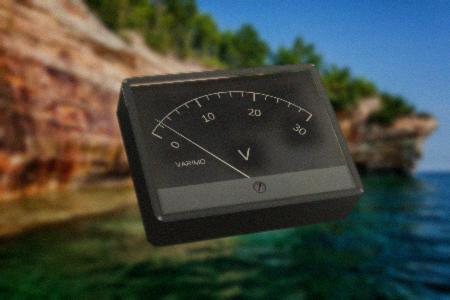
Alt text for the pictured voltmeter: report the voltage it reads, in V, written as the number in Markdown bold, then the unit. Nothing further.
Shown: **2** V
